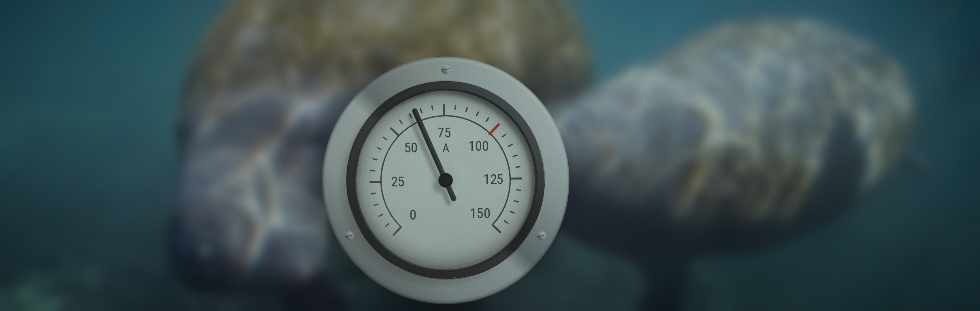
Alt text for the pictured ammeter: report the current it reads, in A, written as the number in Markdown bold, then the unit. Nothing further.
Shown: **62.5** A
